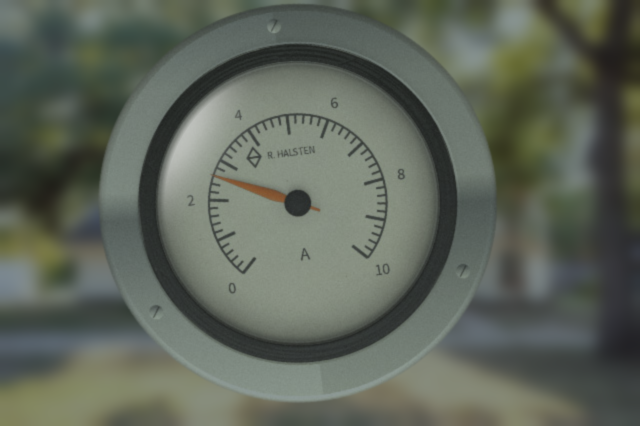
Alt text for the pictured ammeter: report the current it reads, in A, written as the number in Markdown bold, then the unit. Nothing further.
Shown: **2.6** A
